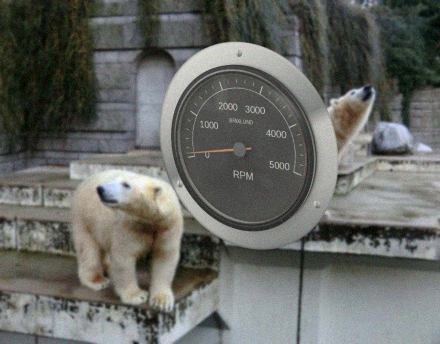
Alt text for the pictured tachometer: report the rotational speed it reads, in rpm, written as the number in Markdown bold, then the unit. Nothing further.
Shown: **100** rpm
